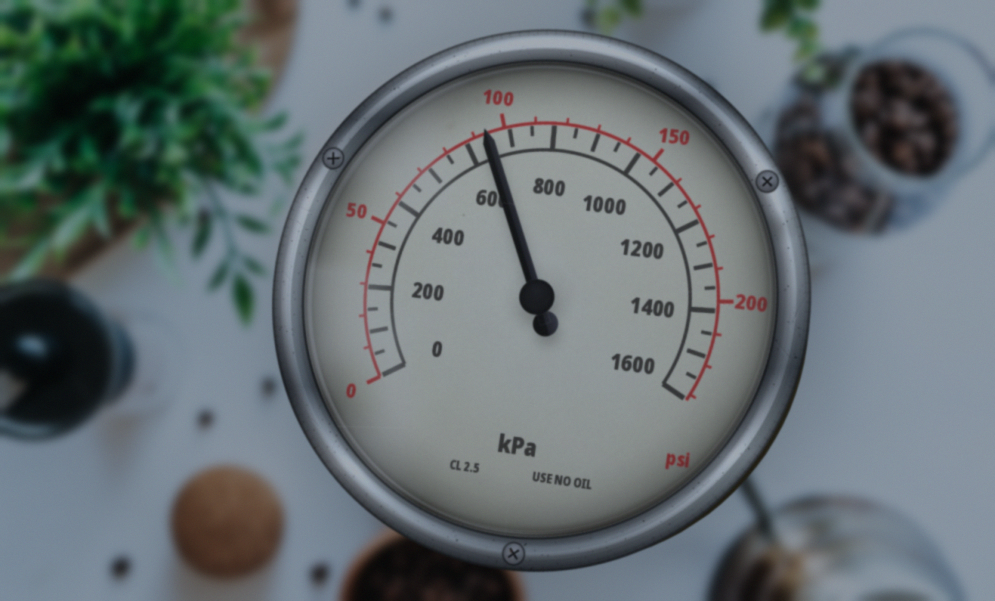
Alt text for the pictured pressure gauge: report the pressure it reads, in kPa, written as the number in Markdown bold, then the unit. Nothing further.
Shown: **650** kPa
